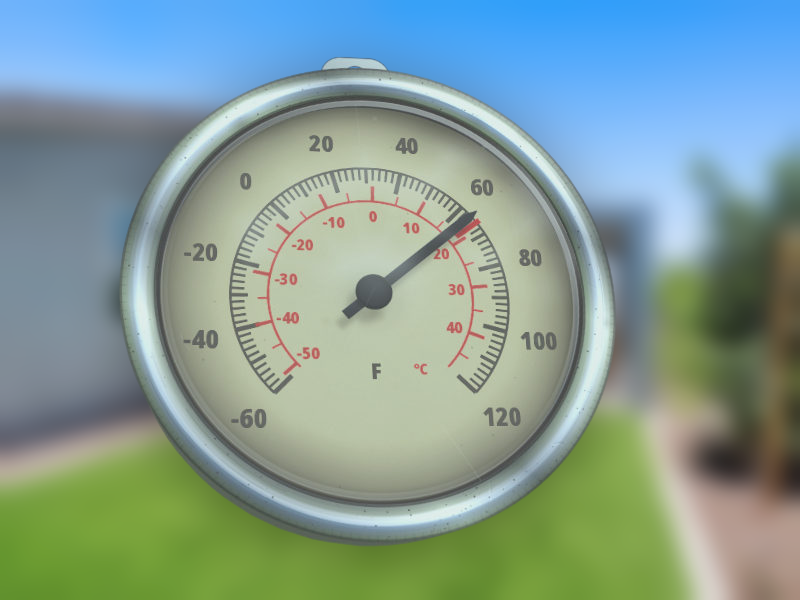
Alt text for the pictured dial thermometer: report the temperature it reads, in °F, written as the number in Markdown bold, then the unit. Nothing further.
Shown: **64** °F
